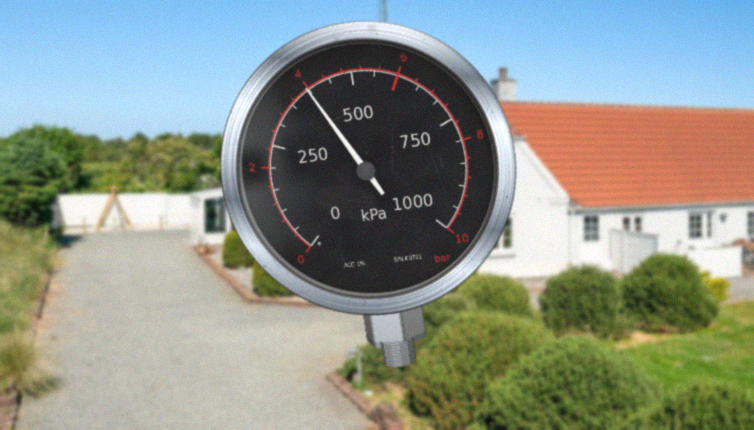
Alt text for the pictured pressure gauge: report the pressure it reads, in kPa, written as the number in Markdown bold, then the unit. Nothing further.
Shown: **400** kPa
